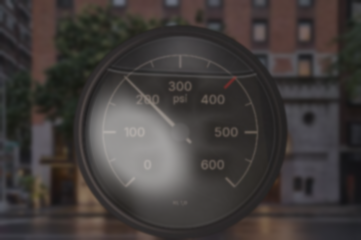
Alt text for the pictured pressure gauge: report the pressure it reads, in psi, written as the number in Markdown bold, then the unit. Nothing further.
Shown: **200** psi
